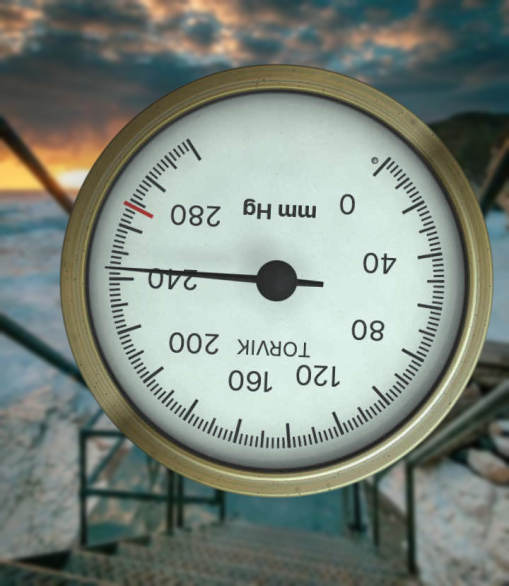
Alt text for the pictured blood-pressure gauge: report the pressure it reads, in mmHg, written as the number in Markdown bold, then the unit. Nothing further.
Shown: **244** mmHg
